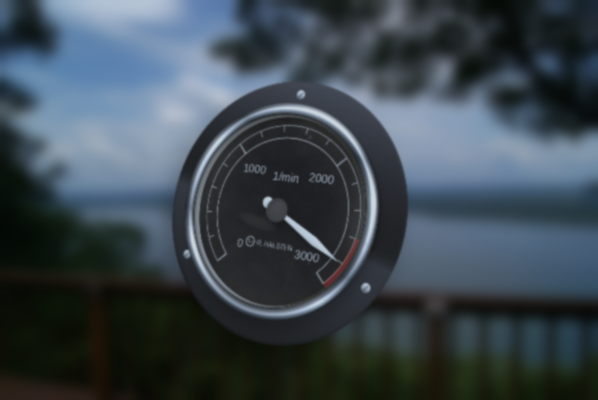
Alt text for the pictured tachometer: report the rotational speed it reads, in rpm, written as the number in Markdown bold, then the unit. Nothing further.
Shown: **2800** rpm
